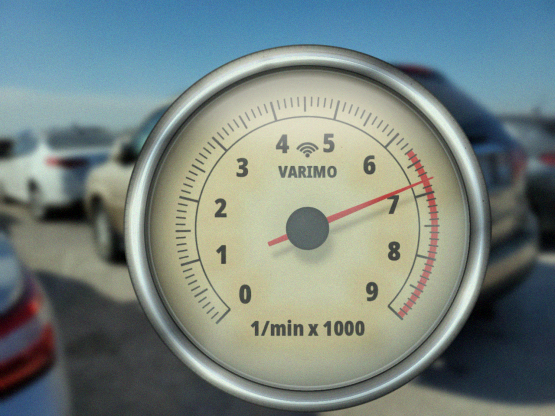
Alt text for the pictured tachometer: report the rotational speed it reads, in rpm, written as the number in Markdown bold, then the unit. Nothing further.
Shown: **6800** rpm
